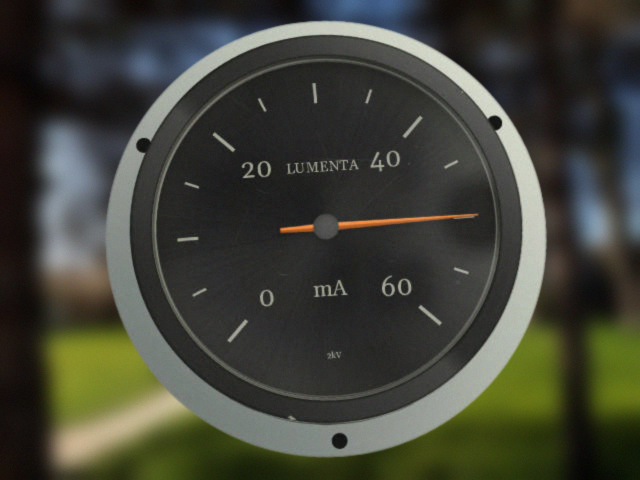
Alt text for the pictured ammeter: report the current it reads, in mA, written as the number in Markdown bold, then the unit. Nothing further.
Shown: **50** mA
